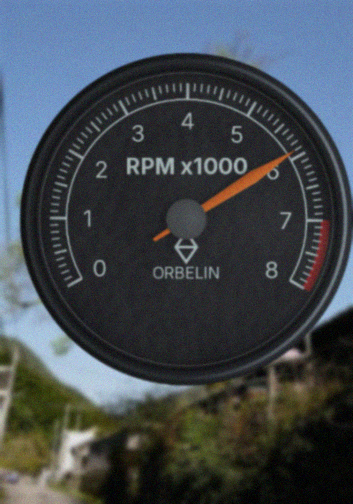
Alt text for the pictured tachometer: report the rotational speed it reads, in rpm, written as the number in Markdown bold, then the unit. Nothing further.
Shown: **5900** rpm
